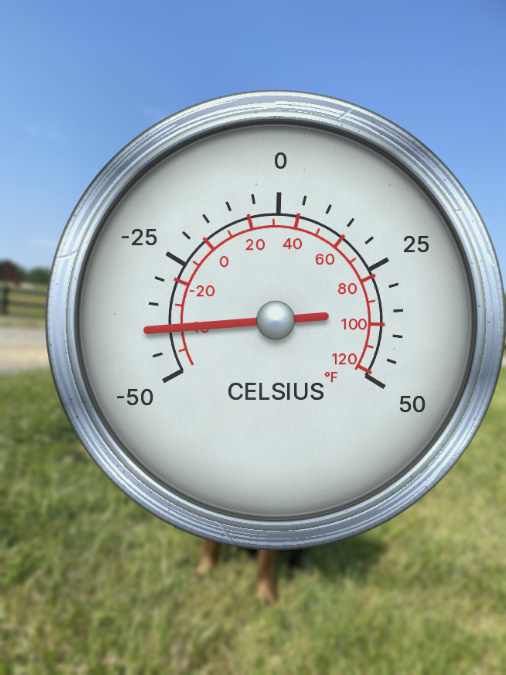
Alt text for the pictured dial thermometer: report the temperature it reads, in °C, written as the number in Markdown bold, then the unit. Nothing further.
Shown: **-40** °C
